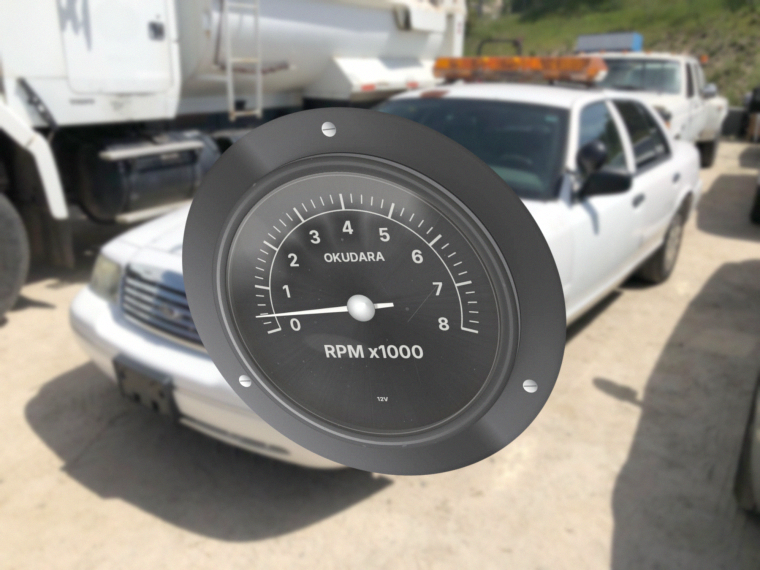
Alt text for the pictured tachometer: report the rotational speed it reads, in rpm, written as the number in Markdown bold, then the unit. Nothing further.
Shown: **400** rpm
